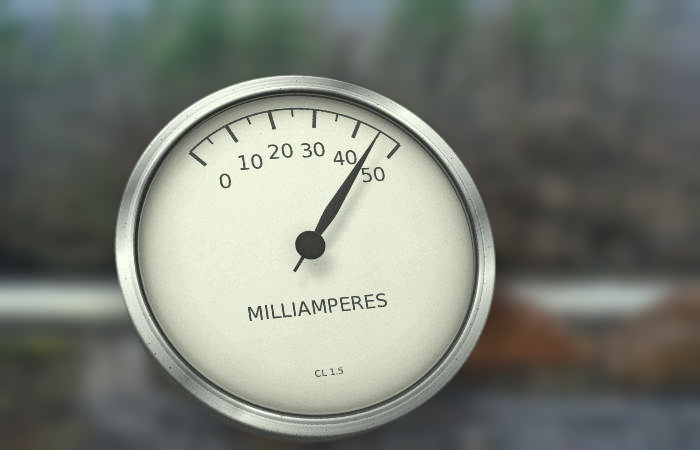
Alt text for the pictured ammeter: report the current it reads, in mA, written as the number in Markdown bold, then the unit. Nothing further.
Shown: **45** mA
